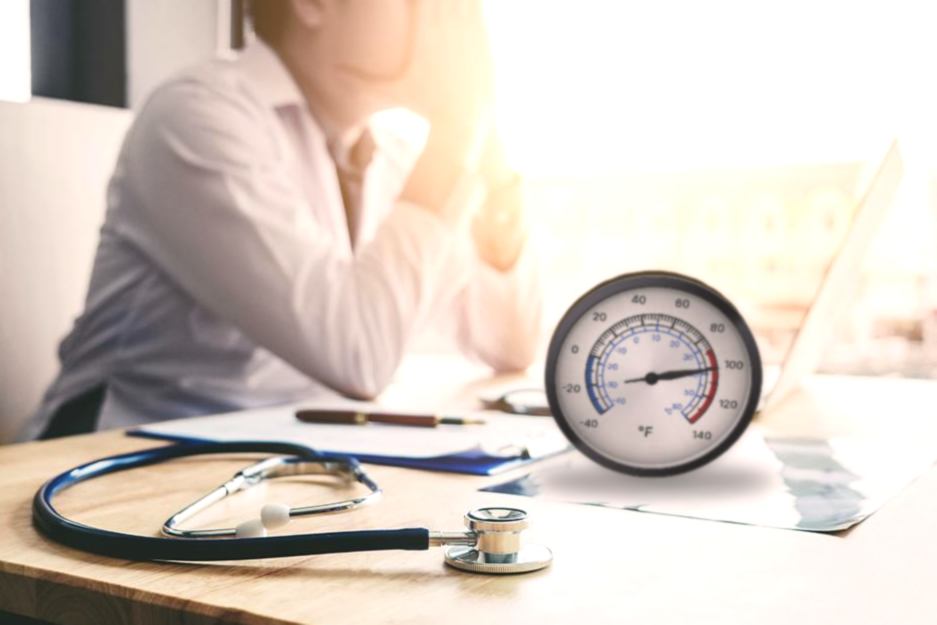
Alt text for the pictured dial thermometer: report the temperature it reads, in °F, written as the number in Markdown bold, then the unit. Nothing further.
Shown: **100** °F
